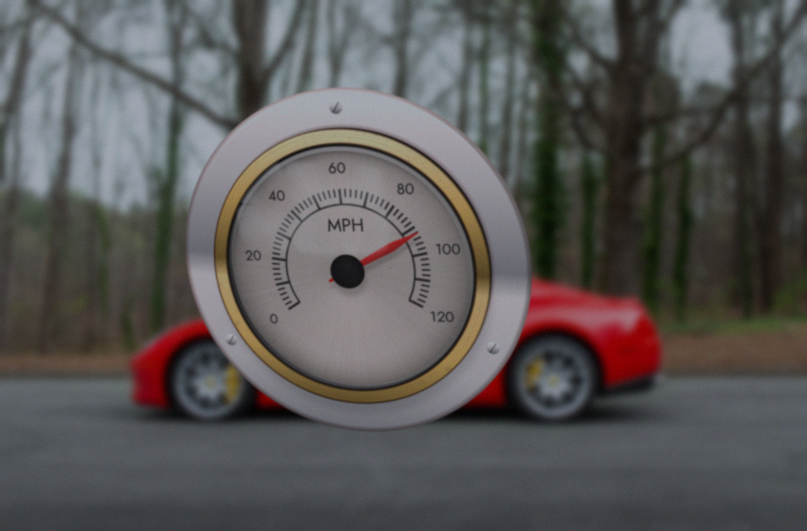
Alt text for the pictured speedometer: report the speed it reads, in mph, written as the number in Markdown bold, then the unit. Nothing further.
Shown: **92** mph
